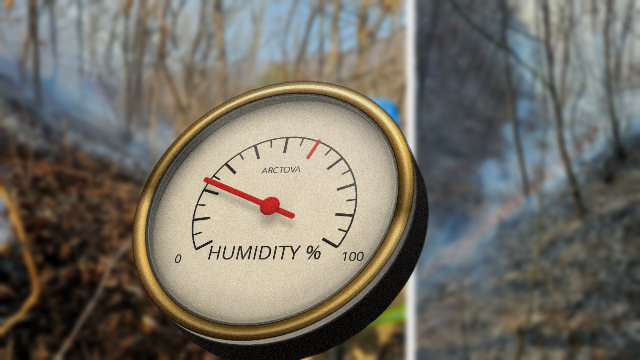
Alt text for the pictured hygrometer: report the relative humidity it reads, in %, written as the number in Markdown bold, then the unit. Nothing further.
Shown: **22.5** %
